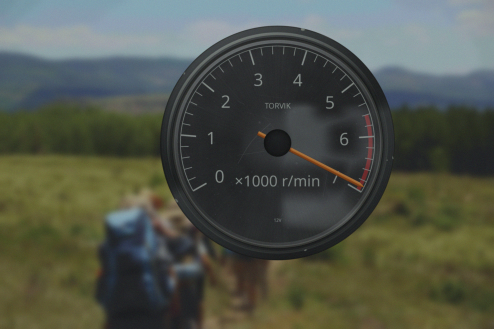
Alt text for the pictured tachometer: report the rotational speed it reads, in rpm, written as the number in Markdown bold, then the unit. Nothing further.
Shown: **6900** rpm
